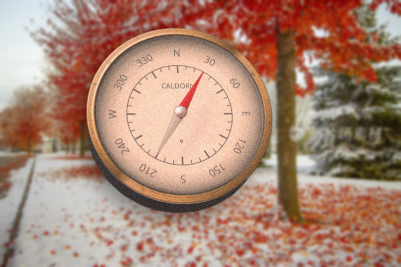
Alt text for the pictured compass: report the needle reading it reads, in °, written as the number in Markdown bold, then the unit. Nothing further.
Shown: **30** °
